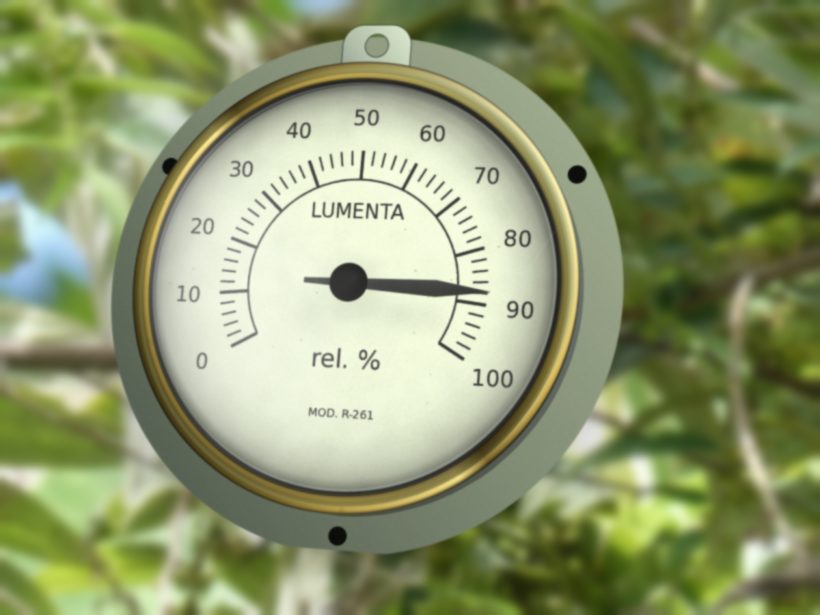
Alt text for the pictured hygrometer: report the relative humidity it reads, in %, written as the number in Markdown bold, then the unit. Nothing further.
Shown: **88** %
